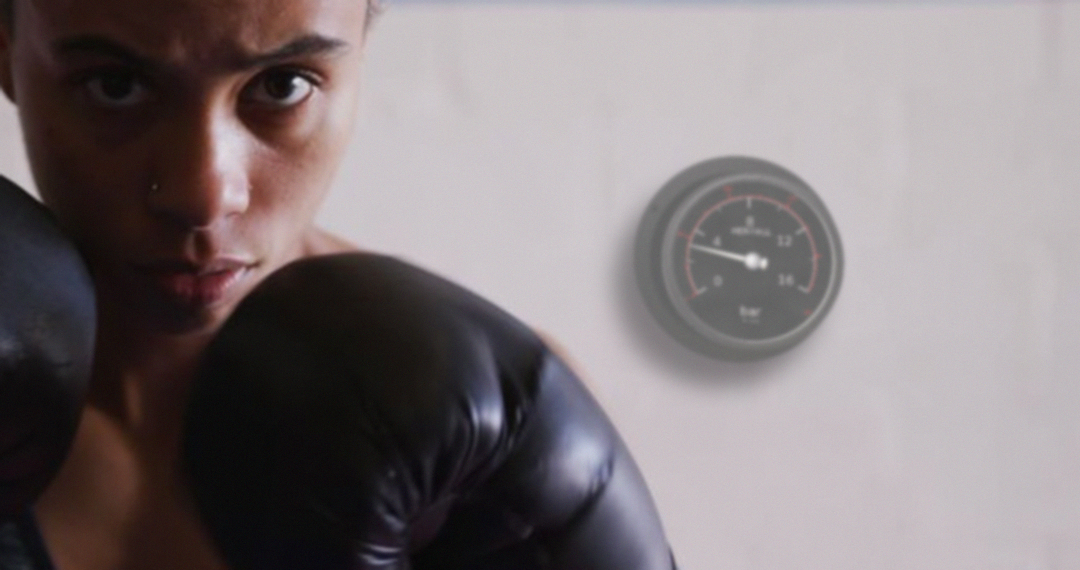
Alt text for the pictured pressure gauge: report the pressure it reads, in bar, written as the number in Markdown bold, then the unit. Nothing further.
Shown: **3** bar
